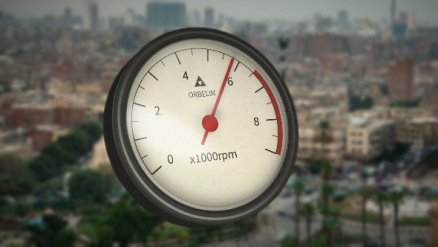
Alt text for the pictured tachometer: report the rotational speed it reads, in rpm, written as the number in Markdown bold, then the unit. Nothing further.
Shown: **5750** rpm
